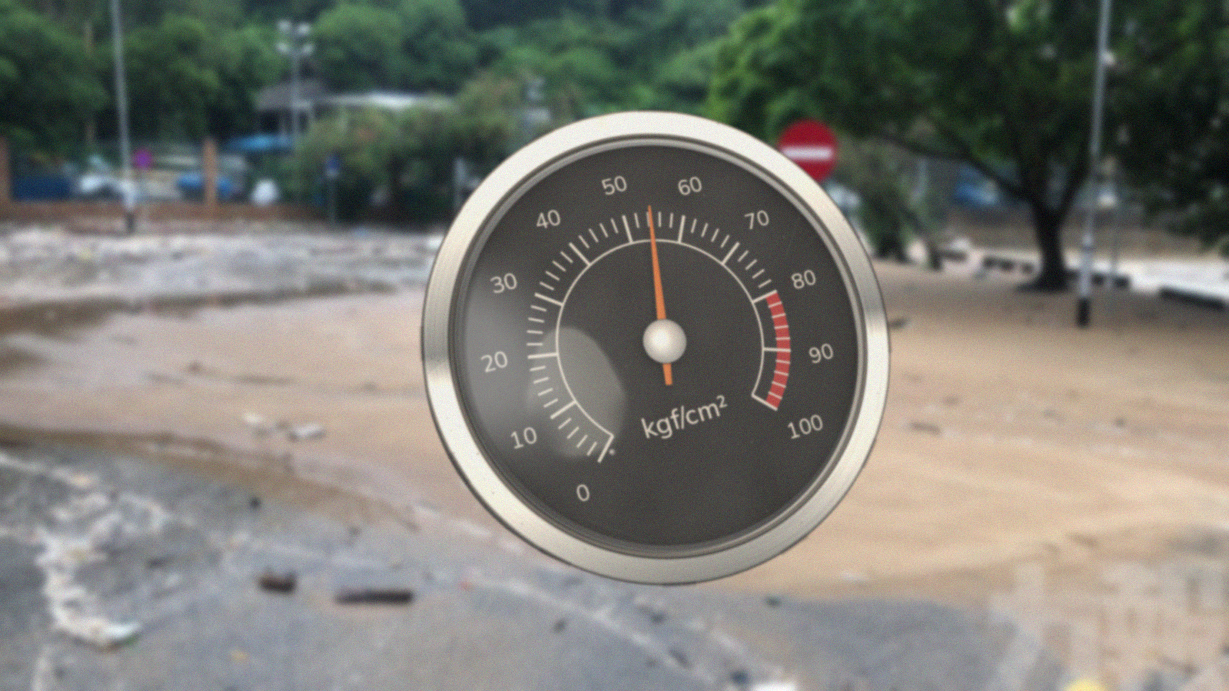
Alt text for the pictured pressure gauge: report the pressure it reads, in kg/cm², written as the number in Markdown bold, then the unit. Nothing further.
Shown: **54** kg/cm²
